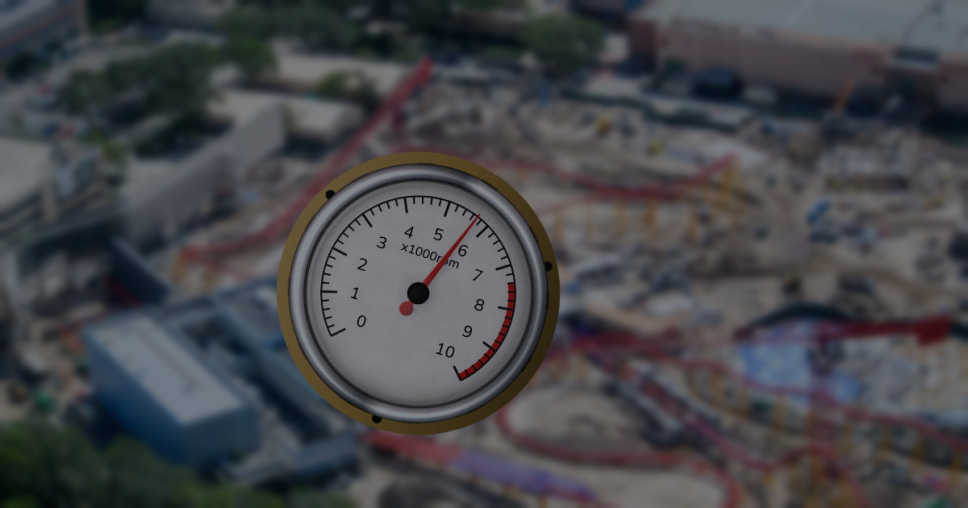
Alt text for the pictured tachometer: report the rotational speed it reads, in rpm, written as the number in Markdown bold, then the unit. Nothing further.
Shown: **5700** rpm
